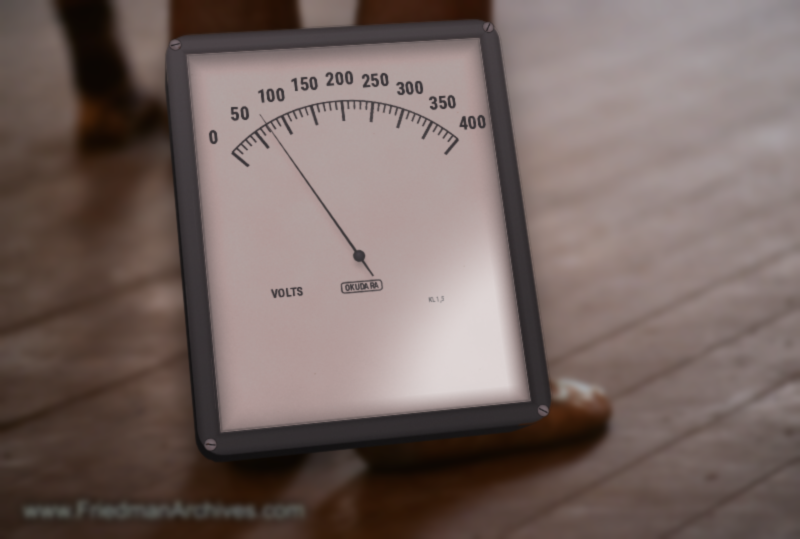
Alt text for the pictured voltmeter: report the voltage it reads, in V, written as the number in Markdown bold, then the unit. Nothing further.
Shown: **70** V
